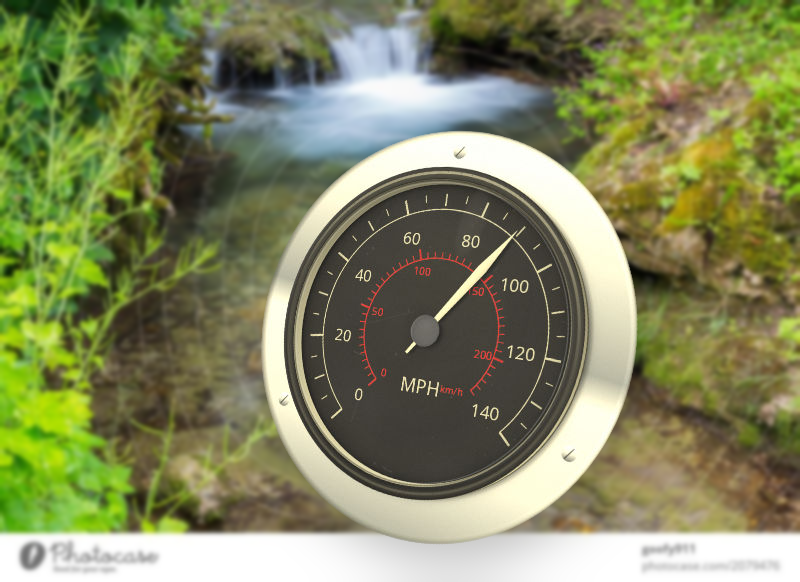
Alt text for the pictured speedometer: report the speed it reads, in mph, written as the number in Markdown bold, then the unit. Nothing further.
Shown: **90** mph
